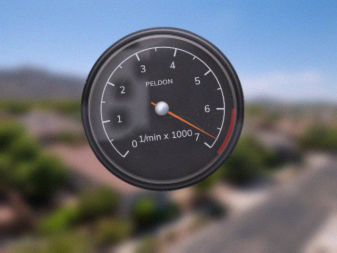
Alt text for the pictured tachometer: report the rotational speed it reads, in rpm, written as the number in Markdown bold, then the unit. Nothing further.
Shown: **6750** rpm
